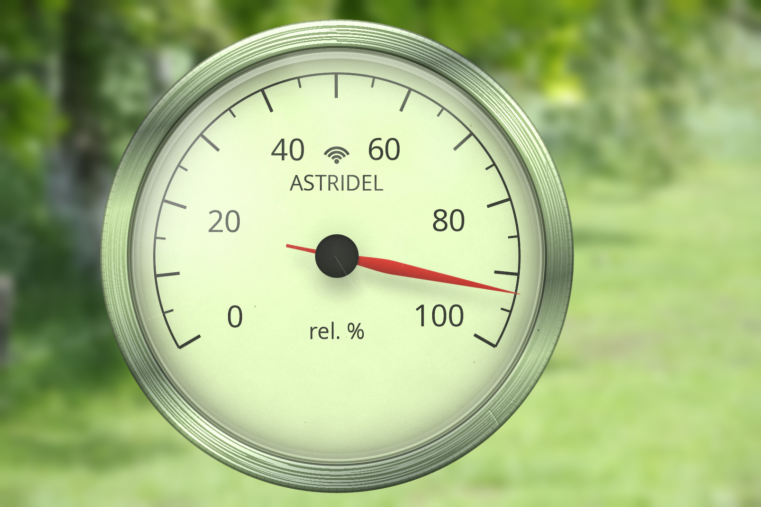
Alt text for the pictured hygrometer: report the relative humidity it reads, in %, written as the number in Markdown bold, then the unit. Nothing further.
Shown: **92.5** %
